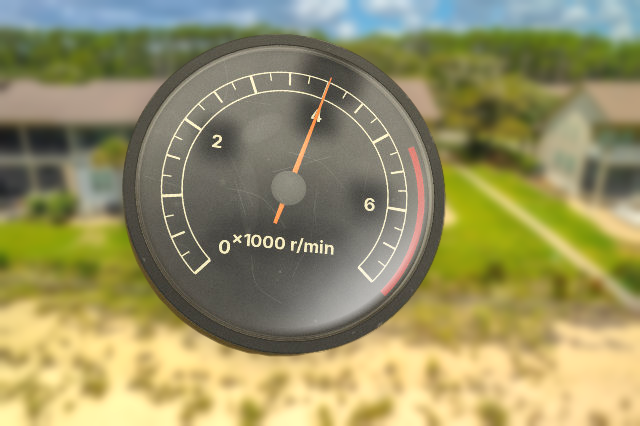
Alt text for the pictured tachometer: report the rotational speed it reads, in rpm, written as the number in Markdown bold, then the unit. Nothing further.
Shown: **4000** rpm
